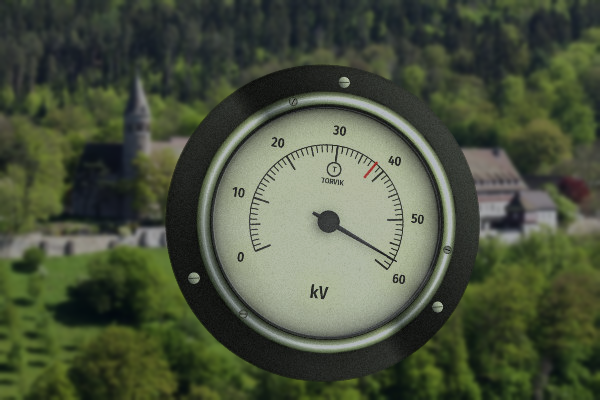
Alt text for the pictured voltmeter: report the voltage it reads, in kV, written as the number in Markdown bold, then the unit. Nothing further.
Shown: **58** kV
